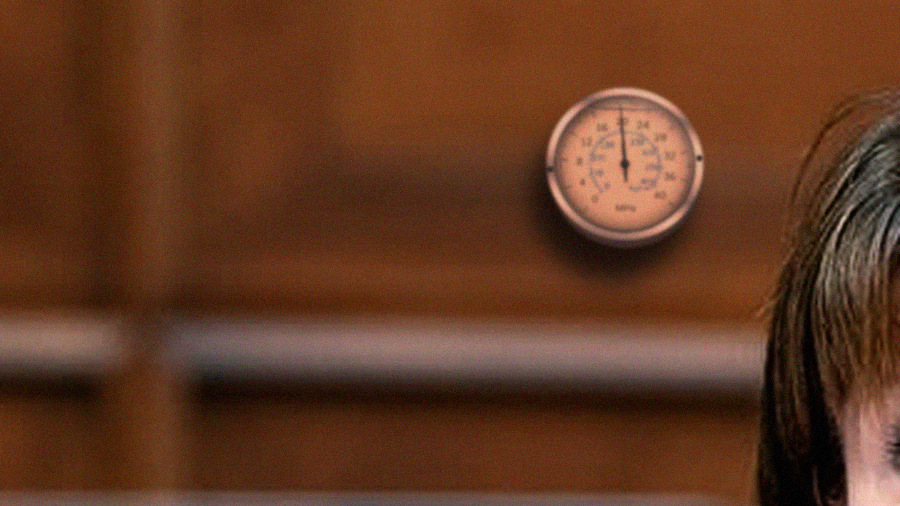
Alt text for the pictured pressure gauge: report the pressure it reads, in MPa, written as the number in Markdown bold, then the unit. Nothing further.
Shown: **20** MPa
